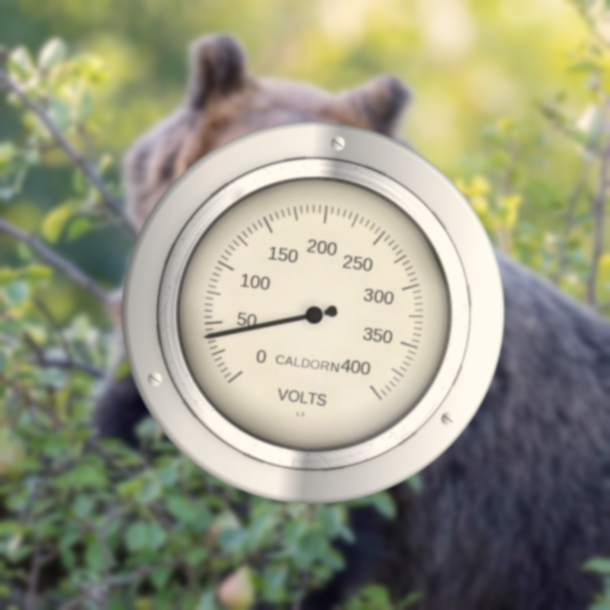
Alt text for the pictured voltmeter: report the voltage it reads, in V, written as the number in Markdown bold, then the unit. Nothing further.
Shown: **40** V
